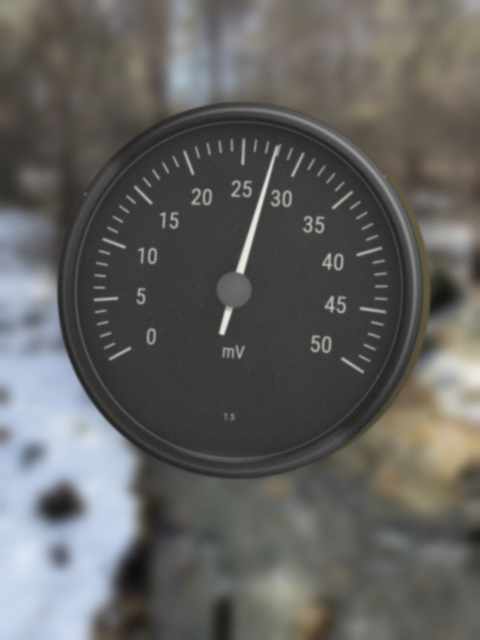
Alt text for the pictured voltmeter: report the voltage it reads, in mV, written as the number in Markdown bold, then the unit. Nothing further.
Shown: **28** mV
